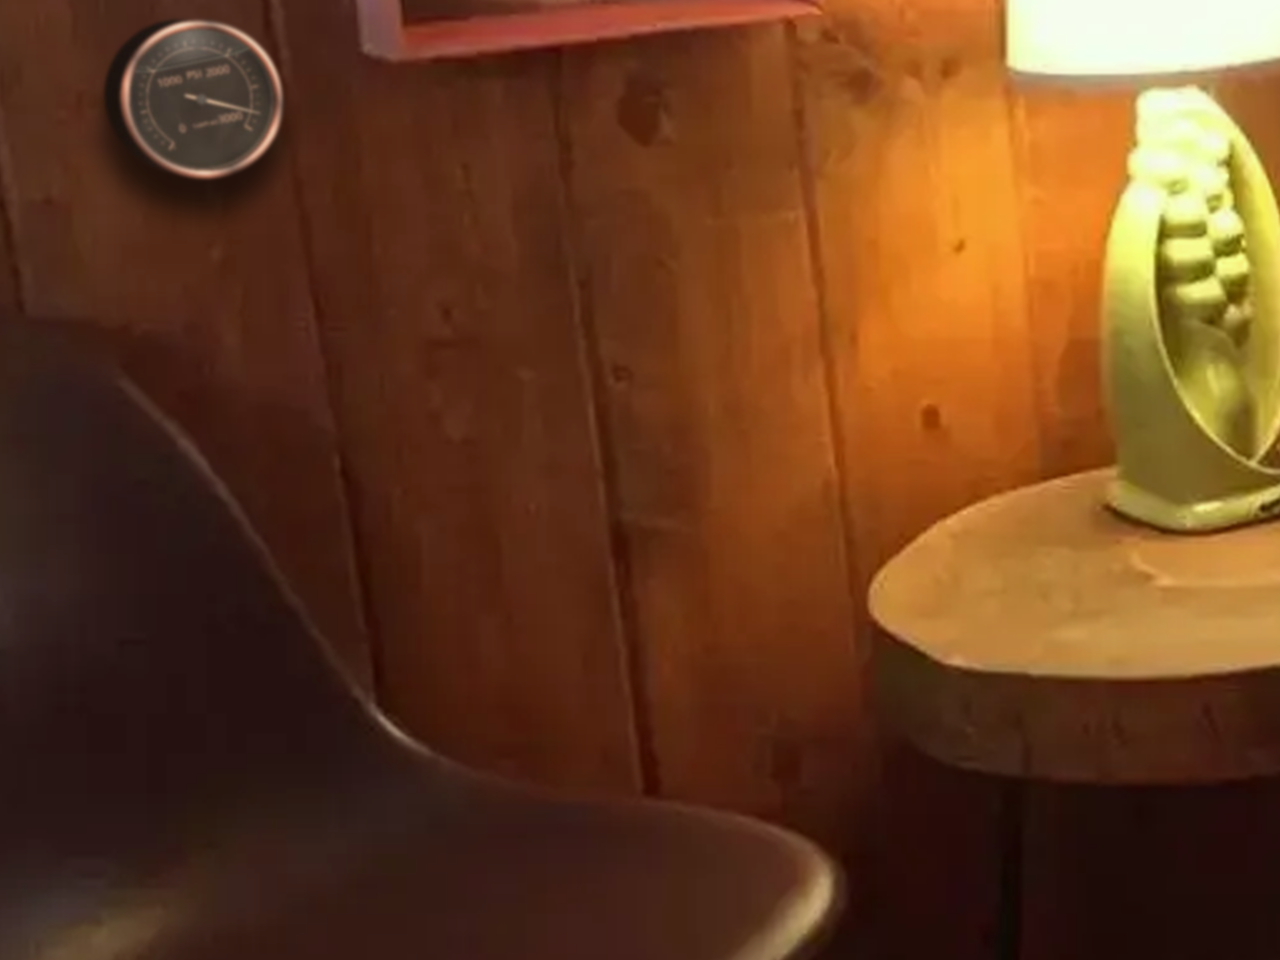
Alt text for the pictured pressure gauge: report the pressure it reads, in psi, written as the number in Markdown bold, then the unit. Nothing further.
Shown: **2800** psi
